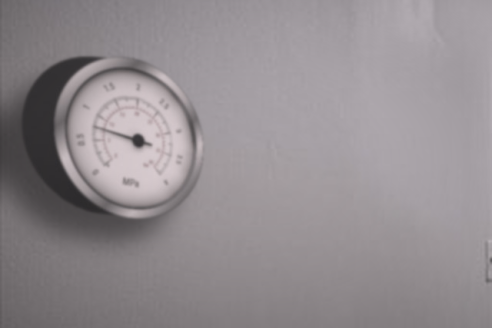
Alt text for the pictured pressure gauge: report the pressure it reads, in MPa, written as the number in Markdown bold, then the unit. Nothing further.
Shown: **0.75** MPa
